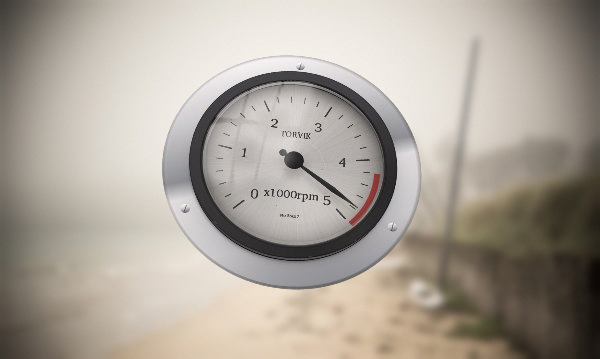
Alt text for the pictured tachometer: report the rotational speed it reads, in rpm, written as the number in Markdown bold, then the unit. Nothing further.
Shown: **4800** rpm
